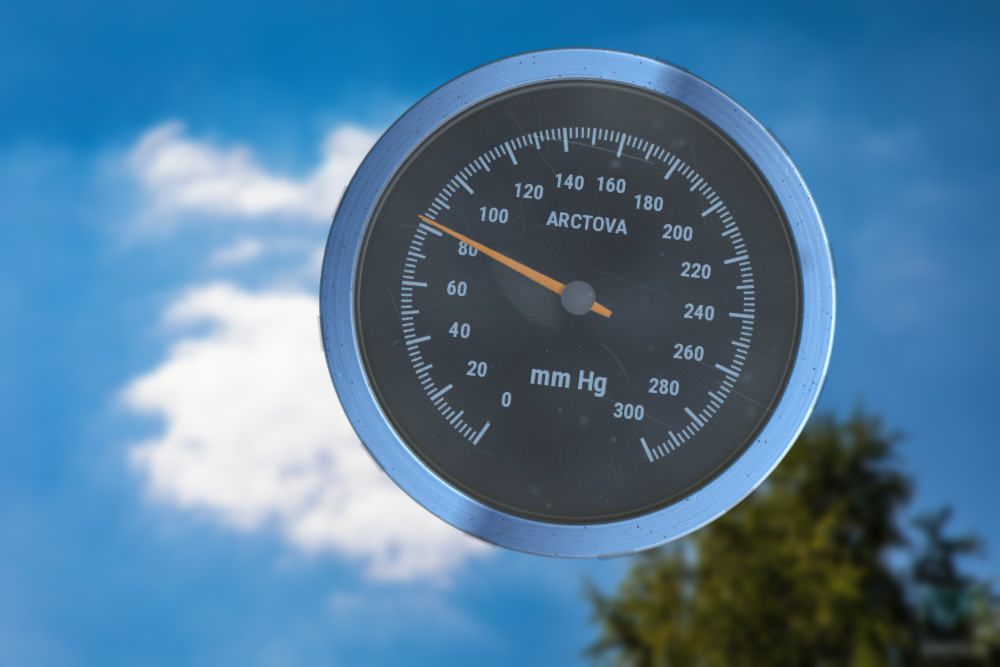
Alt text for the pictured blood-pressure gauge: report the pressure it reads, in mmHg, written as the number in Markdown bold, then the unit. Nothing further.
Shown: **82** mmHg
